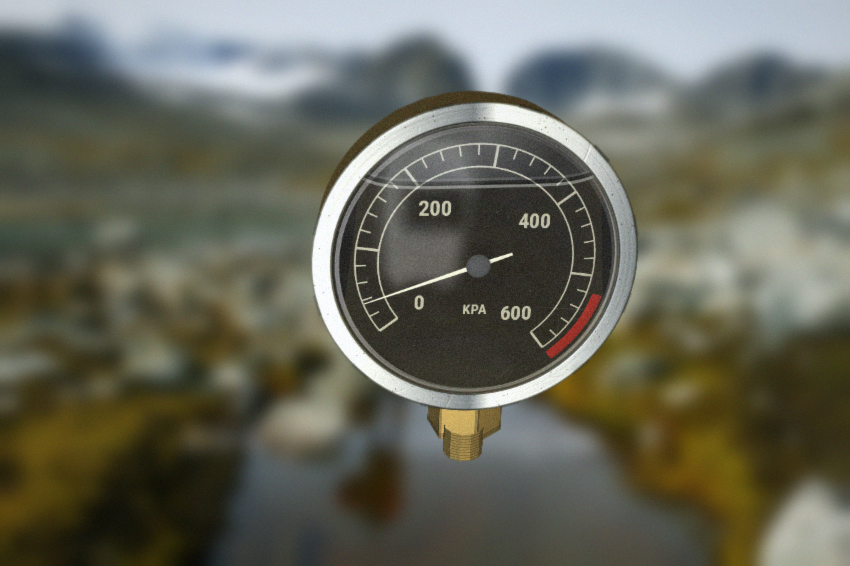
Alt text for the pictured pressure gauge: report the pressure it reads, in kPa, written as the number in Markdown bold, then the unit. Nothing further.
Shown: **40** kPa
